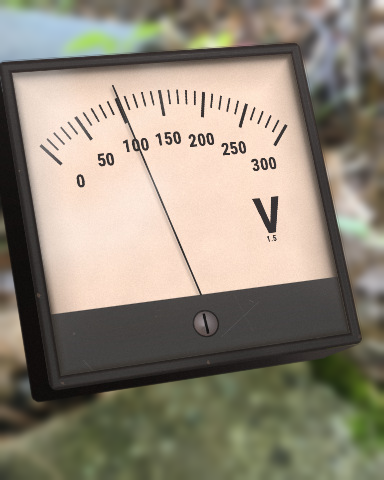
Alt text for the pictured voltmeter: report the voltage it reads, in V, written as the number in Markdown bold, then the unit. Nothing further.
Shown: **100** V
